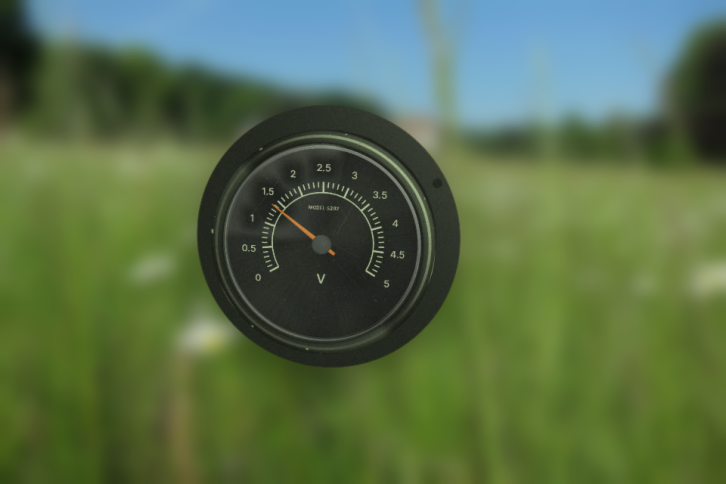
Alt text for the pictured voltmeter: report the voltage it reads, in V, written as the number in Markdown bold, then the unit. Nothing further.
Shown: **1.4** V
